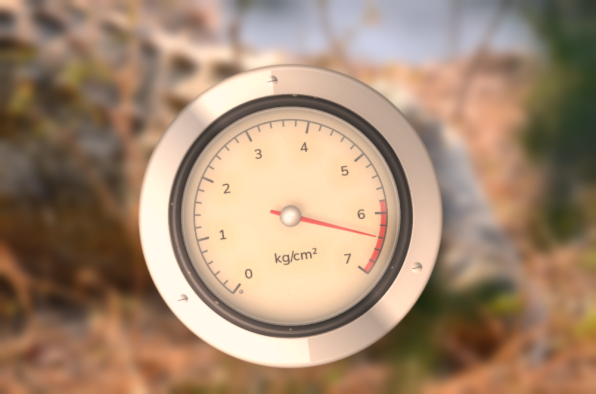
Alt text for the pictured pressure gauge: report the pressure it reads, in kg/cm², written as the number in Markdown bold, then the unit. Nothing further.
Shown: **6.4** kg/cm²
